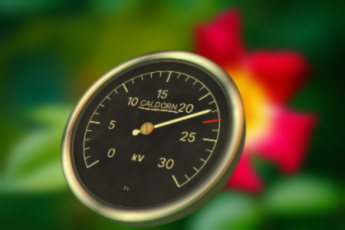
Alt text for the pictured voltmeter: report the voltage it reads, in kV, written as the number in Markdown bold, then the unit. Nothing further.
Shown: **22** kV
